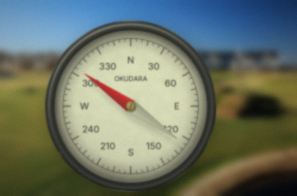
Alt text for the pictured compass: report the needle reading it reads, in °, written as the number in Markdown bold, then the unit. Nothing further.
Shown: **305** °
